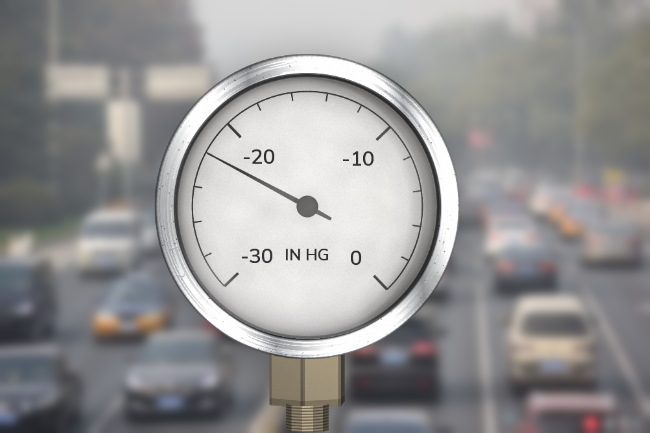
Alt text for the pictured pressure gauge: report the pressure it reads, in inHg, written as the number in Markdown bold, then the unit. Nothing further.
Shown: **-22** inHg
